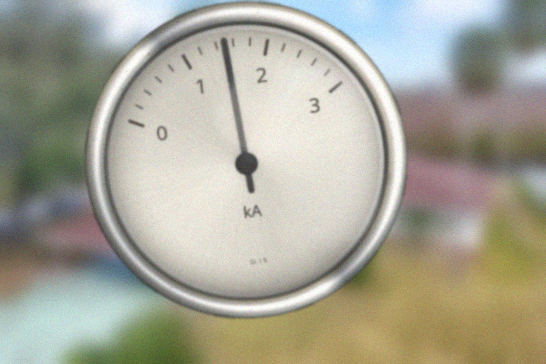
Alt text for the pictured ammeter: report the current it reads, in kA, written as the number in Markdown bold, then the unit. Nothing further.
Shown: **1.5** kA
